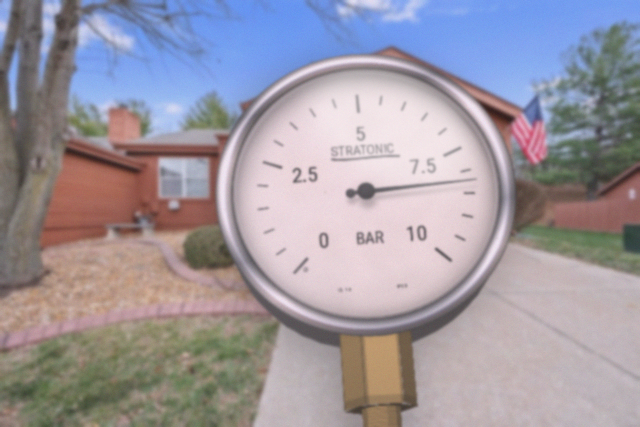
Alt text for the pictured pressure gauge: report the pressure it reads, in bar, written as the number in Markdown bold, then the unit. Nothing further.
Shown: **8.25** bar
